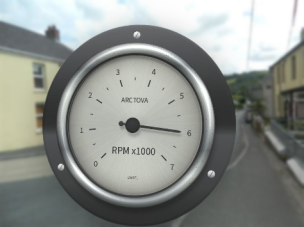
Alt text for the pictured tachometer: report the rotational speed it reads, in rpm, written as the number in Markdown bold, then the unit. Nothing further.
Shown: **6000** rpm
